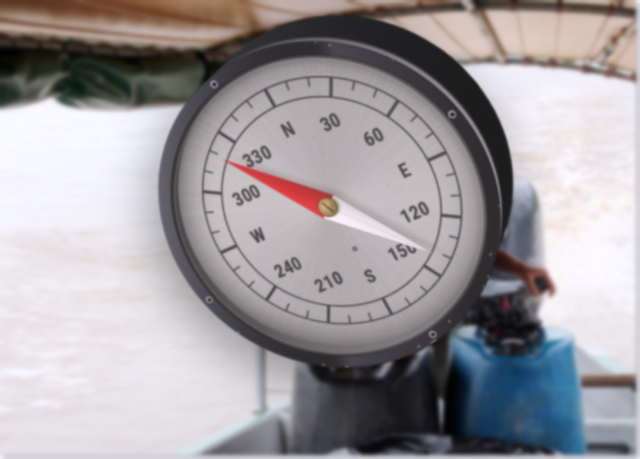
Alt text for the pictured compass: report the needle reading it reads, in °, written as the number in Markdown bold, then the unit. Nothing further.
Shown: **320** °
